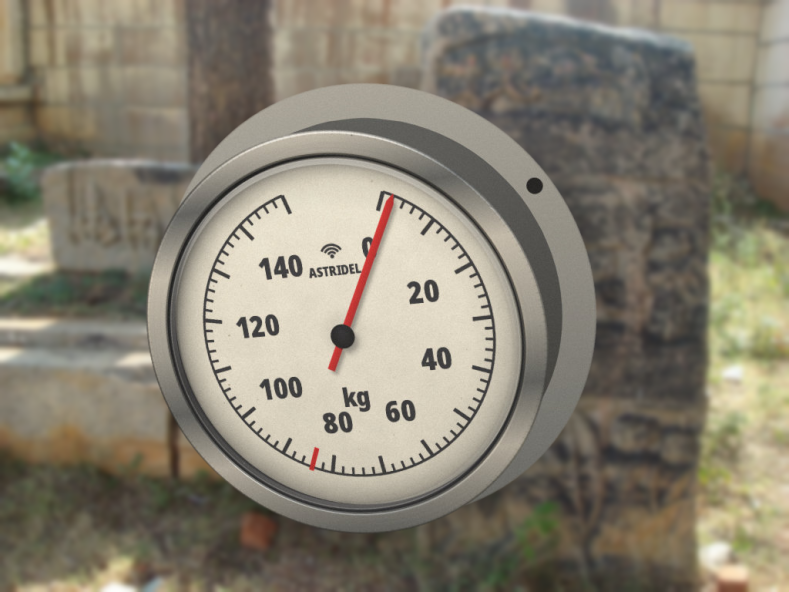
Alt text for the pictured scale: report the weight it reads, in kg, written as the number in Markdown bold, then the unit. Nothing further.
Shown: **2** kg
